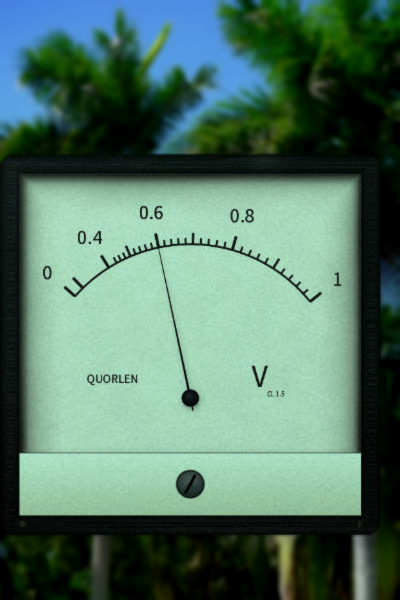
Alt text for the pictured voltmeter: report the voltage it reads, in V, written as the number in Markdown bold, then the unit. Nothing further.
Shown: **0.6** V
